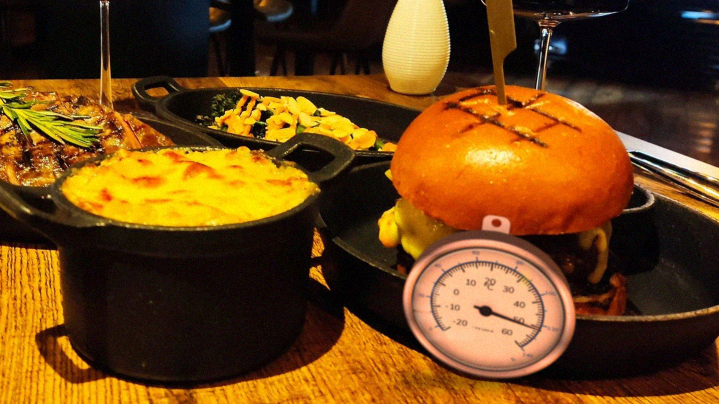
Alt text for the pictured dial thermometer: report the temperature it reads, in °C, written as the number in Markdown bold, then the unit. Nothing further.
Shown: **50** °C
